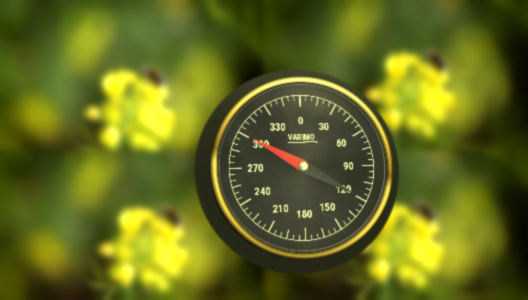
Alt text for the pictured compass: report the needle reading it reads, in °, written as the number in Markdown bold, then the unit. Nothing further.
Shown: **300** °
